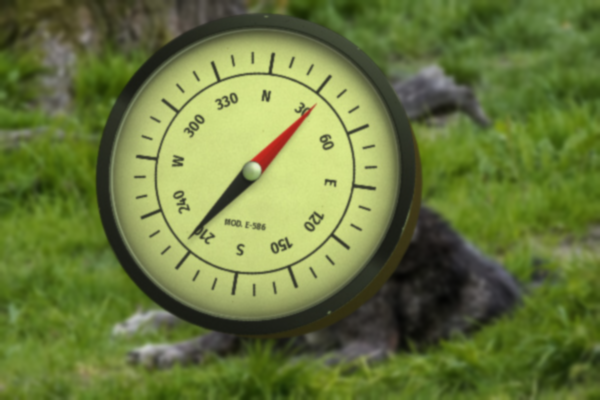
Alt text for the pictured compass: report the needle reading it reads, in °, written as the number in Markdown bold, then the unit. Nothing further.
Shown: **35** °
